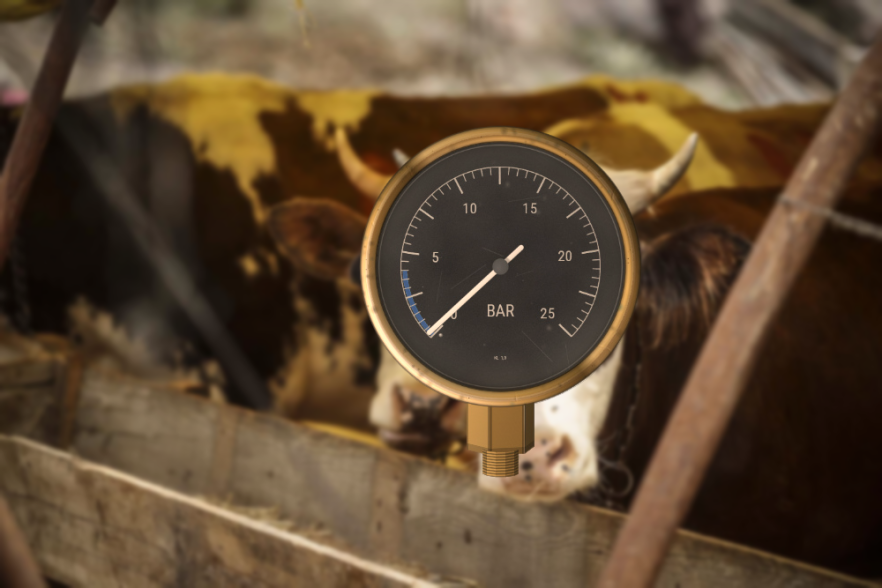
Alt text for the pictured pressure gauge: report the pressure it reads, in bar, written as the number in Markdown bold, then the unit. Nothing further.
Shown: **0.25** bar
